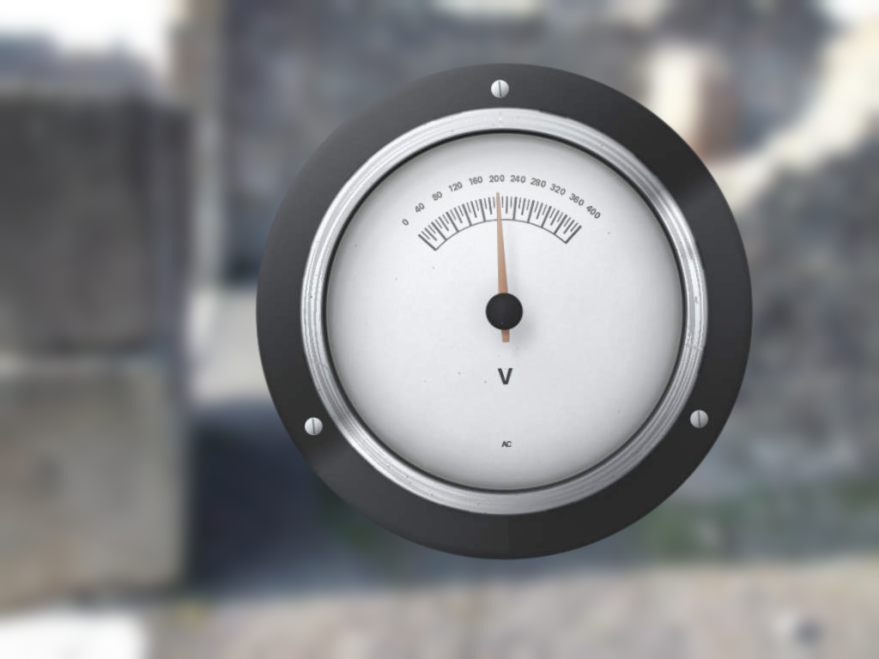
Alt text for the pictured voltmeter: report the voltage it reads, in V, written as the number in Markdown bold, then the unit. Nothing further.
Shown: **200** V
